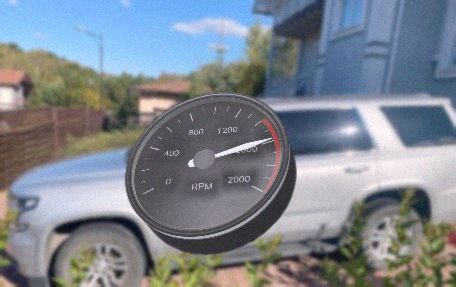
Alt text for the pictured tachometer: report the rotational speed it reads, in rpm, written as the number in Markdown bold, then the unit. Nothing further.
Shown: **1600** rpm
